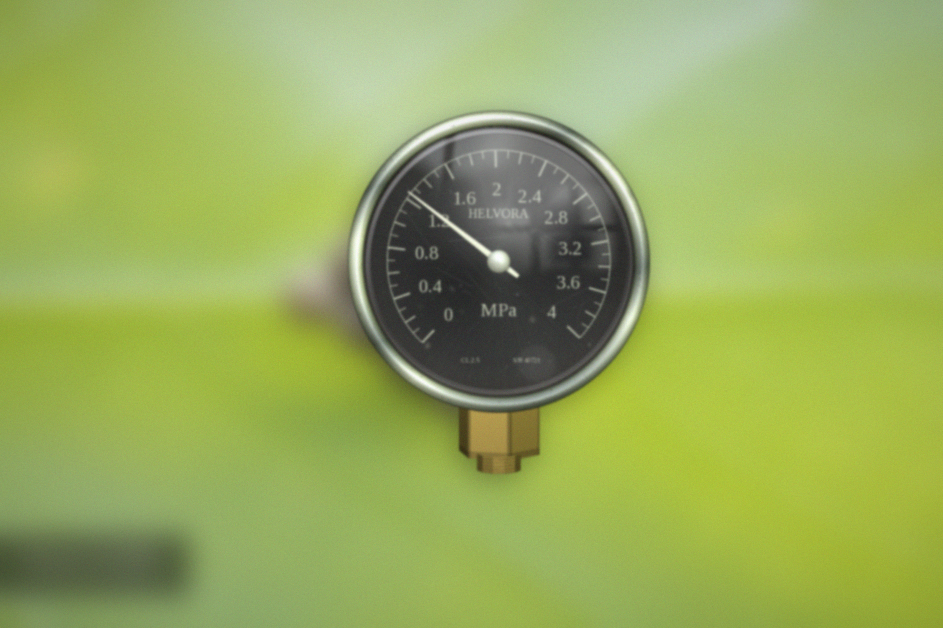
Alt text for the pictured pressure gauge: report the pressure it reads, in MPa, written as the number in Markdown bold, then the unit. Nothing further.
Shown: **1.25** MPa
